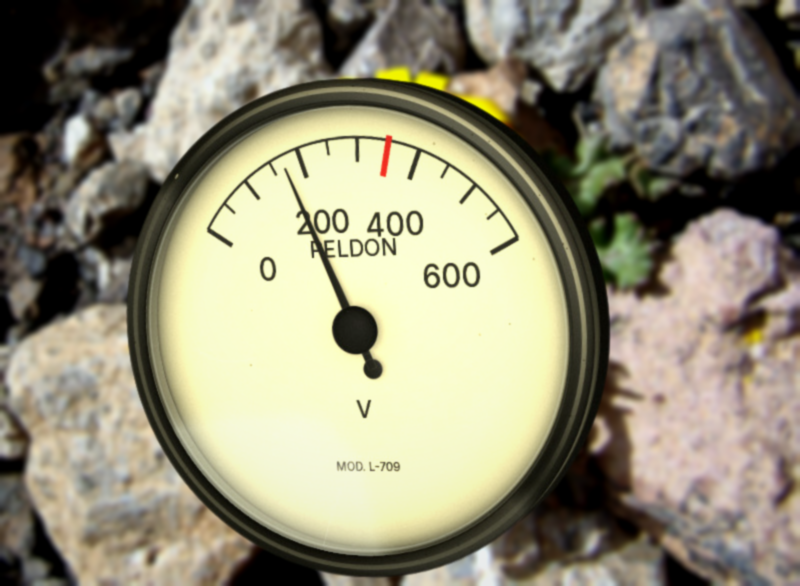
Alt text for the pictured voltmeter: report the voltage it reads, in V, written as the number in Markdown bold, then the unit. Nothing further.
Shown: **175** V
